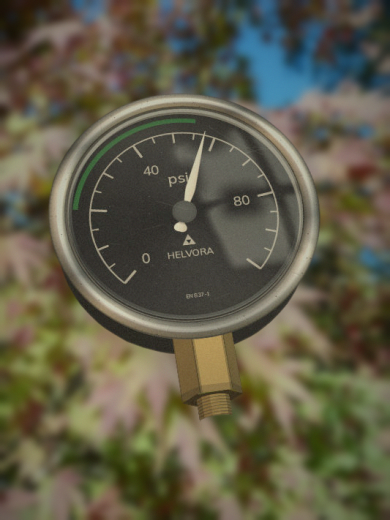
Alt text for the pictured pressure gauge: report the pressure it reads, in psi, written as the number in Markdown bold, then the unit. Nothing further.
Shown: **57.5** psi
